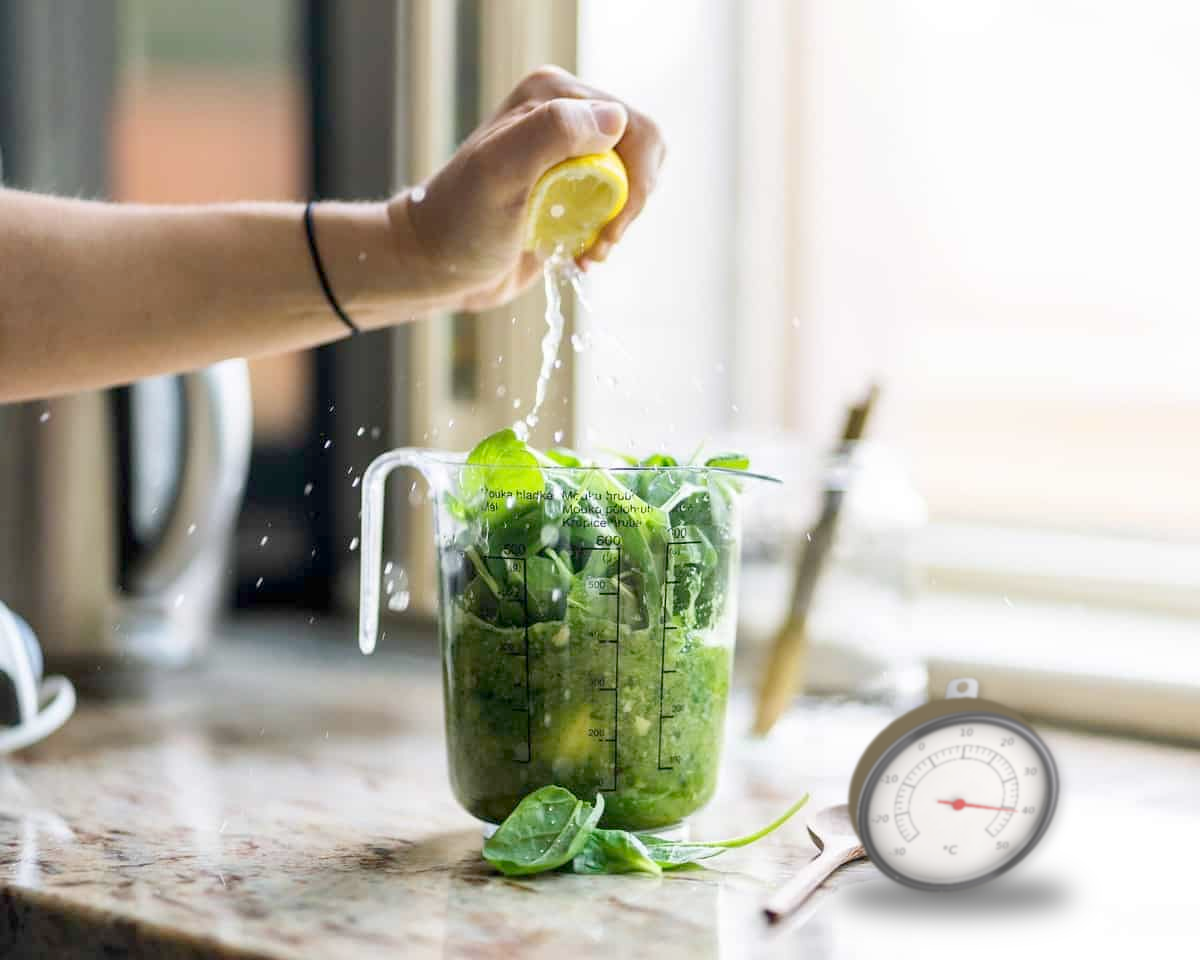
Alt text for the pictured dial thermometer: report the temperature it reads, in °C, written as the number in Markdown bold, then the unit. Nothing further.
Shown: **40** °C
